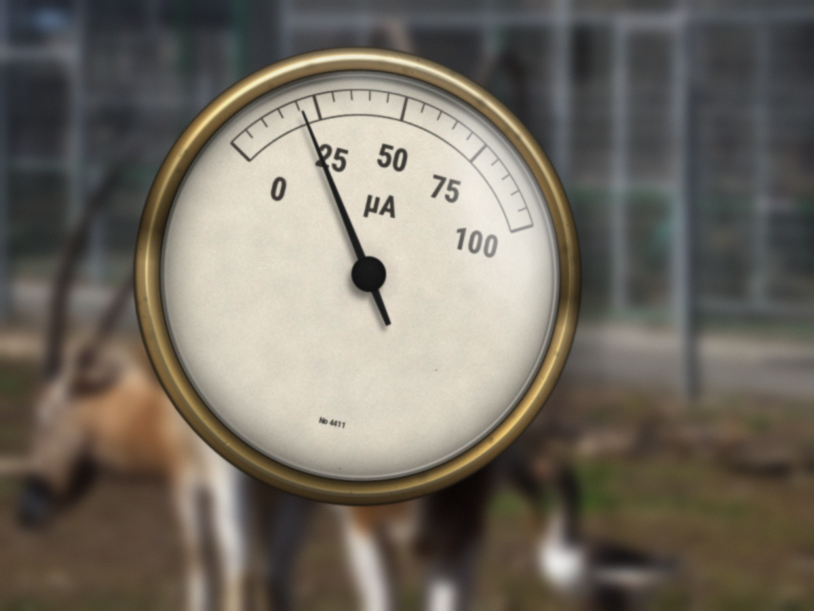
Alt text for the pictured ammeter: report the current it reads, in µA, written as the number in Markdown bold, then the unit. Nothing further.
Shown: **20** µA
